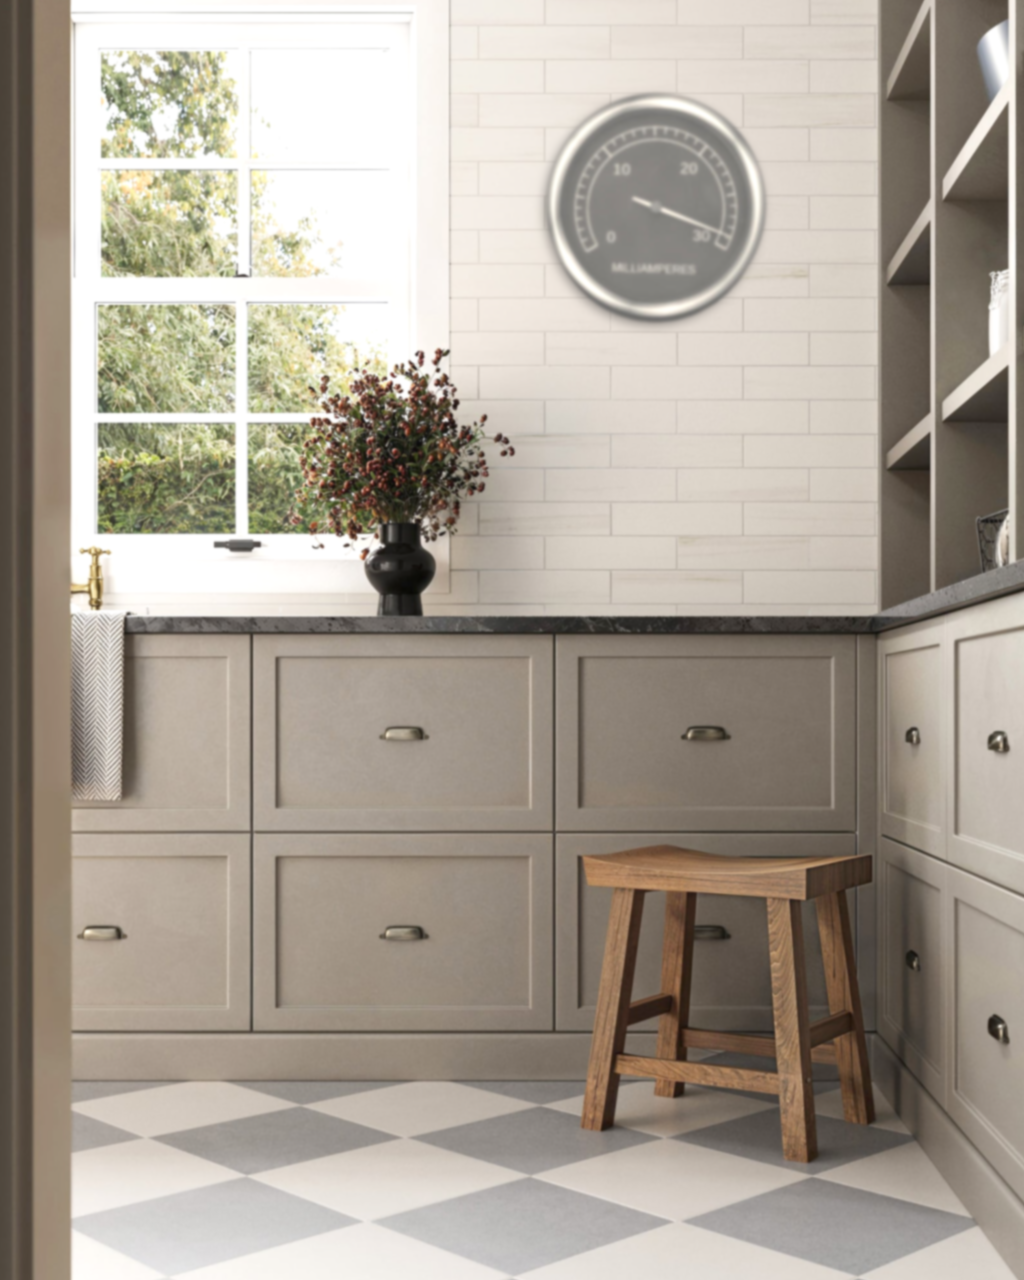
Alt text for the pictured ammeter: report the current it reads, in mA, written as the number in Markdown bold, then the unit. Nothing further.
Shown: **29** mA
